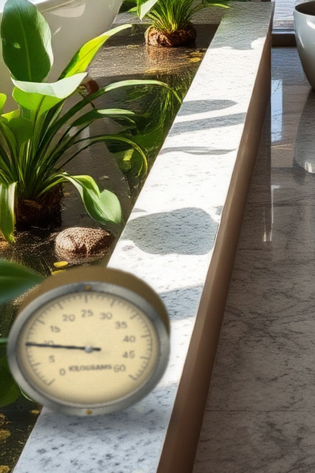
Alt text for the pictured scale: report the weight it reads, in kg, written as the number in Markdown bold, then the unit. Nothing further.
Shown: **10** kg
